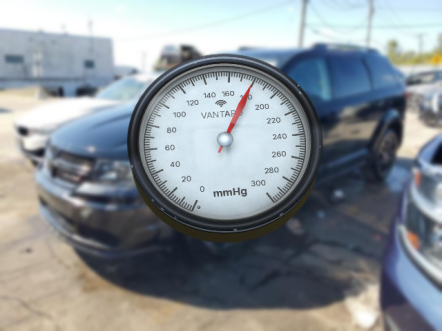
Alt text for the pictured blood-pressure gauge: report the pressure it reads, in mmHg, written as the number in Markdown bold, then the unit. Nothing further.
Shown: **180** mmHg
